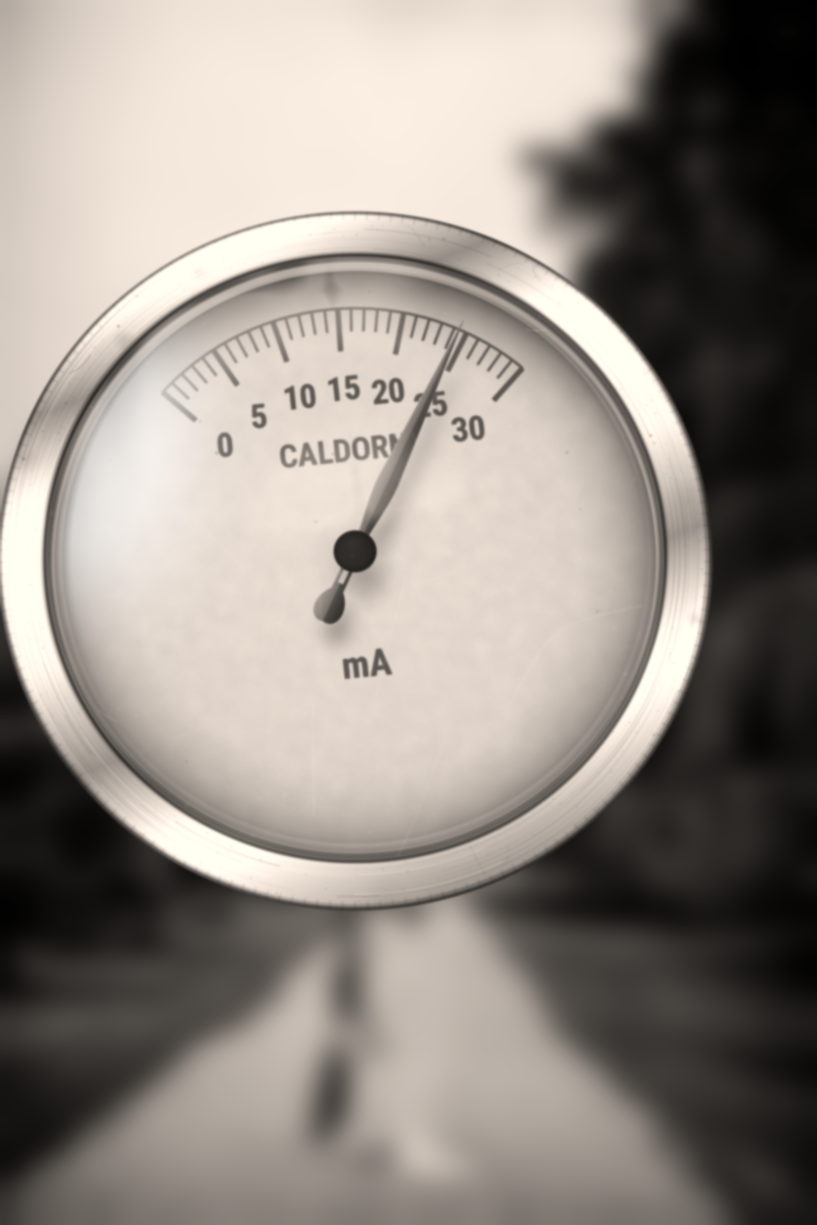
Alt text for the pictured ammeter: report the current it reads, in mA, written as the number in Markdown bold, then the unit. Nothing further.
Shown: **24.5** mA
